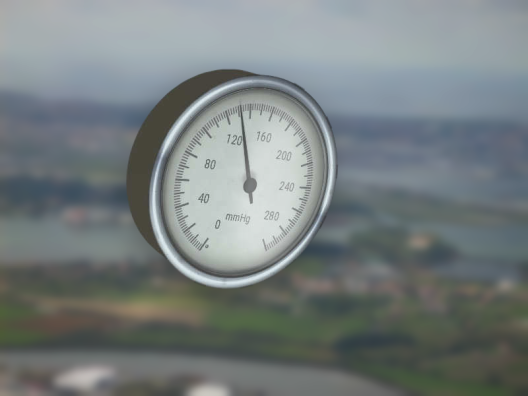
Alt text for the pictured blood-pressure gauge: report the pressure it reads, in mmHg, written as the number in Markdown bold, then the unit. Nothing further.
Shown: **130** mmHg
